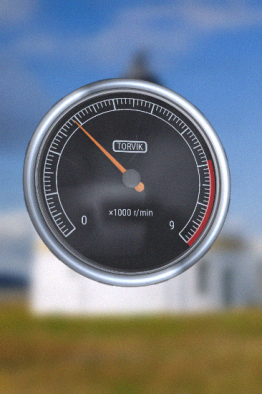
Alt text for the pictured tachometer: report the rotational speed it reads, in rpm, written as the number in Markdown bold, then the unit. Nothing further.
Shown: **2900** rpm
